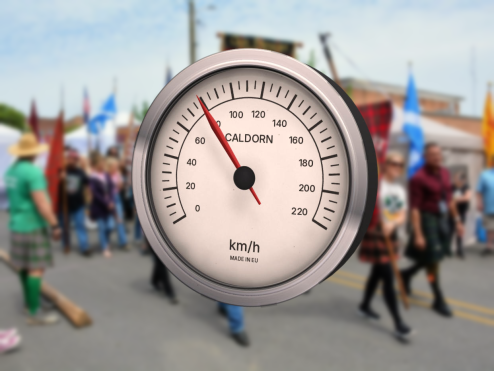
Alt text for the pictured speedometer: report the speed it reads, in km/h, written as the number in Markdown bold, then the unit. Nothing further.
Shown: **80** km/h
